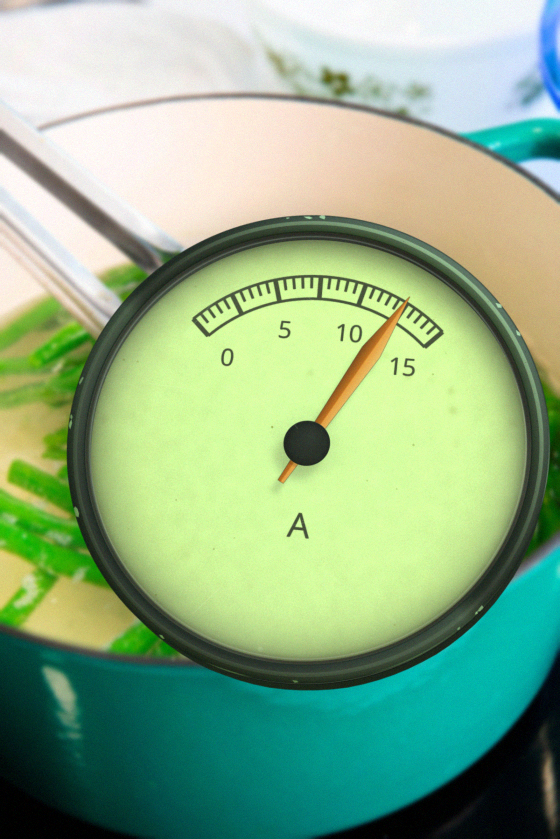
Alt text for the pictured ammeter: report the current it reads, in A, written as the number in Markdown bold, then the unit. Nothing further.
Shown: **12.5** A
